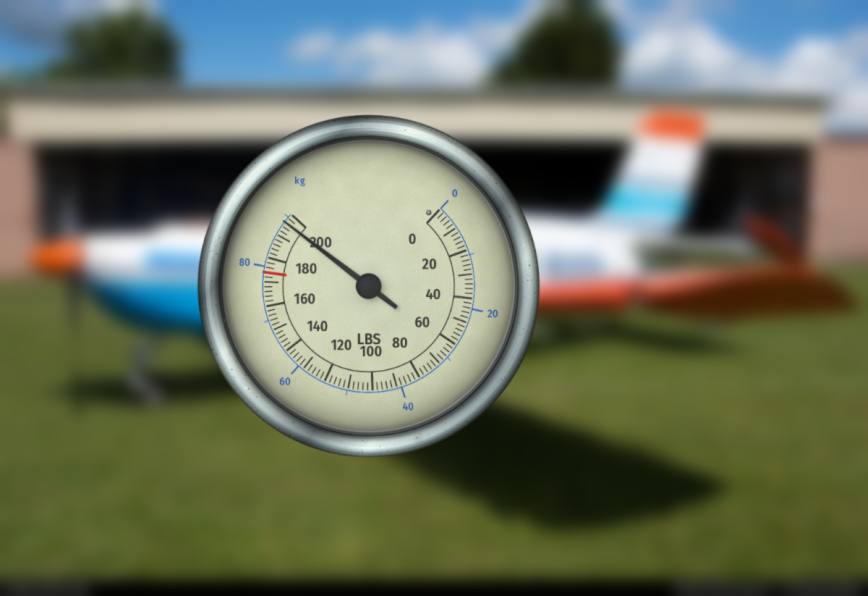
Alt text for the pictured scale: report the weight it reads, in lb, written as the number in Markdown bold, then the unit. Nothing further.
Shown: **196** lb
